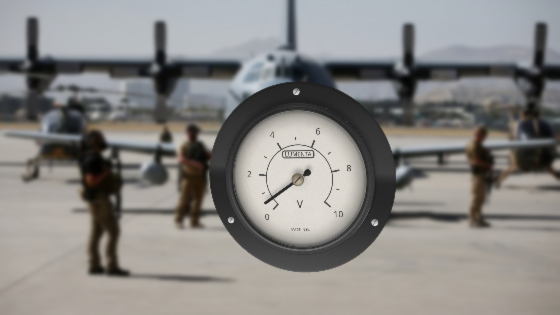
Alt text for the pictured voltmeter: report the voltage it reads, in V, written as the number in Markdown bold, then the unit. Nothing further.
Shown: **0.5** V
